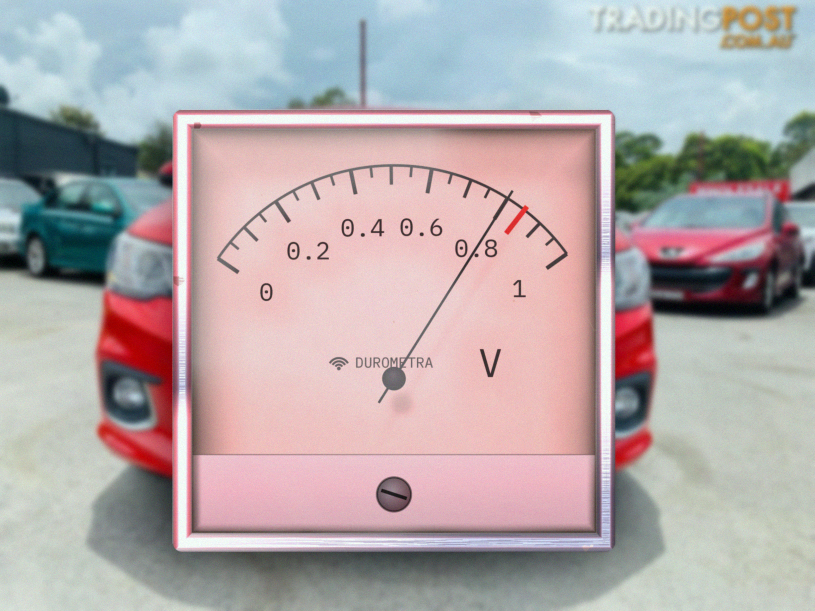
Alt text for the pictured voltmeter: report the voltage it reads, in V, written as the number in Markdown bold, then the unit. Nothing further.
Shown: **0.8** V
